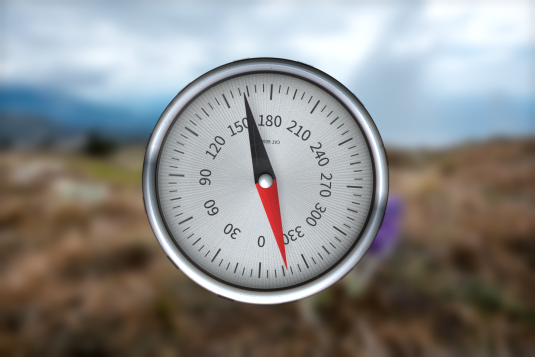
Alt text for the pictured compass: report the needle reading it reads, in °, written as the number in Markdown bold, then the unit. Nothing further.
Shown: **342.5** °
